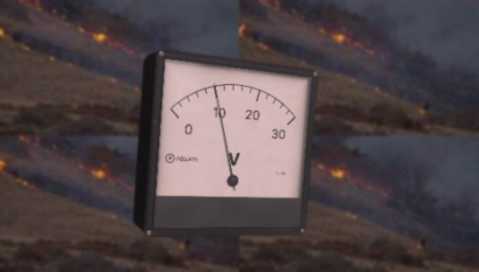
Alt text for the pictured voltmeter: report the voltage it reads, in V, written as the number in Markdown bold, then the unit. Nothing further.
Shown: **10** V
